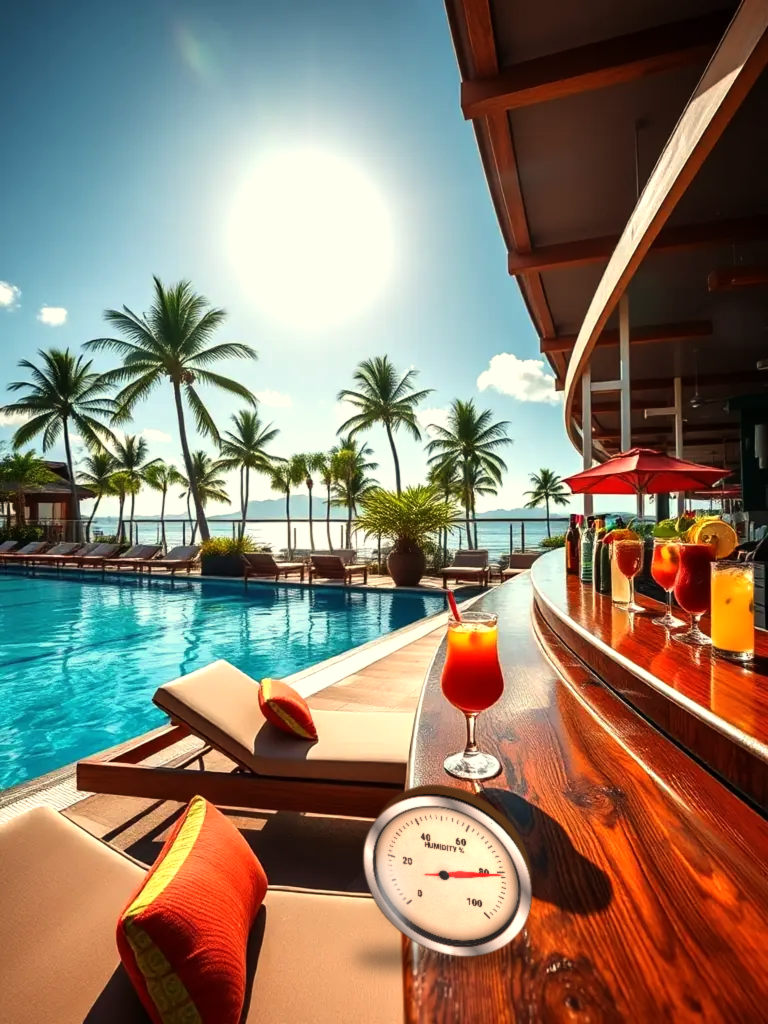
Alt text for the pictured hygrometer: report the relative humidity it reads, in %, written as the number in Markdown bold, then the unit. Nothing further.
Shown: **80** %
